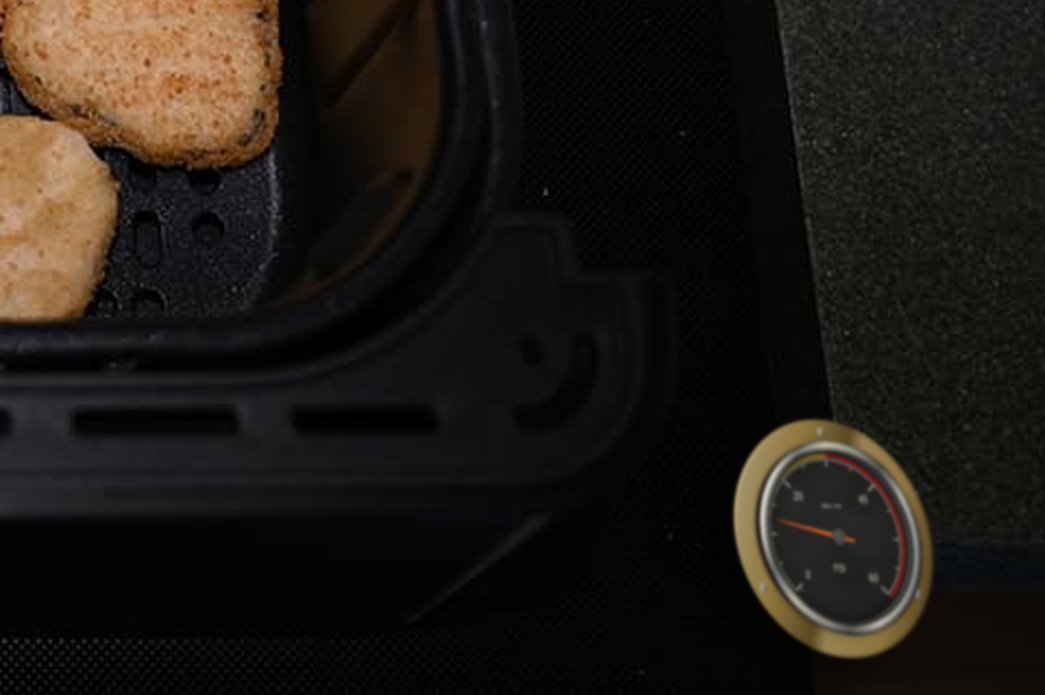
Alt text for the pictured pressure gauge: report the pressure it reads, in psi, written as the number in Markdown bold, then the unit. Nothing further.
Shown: **12.5** psi
